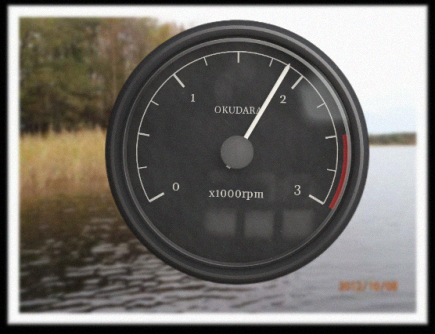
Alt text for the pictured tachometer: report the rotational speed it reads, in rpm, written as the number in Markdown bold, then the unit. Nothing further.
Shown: **1875** rpm
